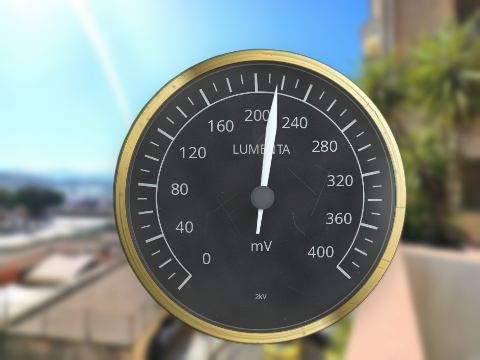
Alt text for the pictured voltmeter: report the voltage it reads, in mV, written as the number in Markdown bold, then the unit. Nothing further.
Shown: **215** mV
